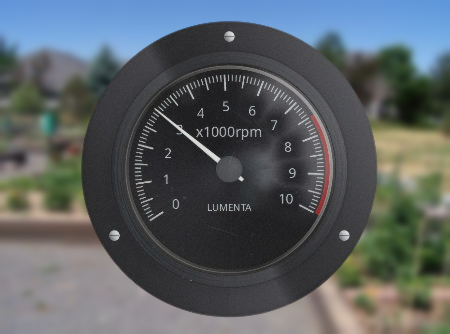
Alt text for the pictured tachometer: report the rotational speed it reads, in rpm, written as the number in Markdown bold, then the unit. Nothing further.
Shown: **3000** rpm
